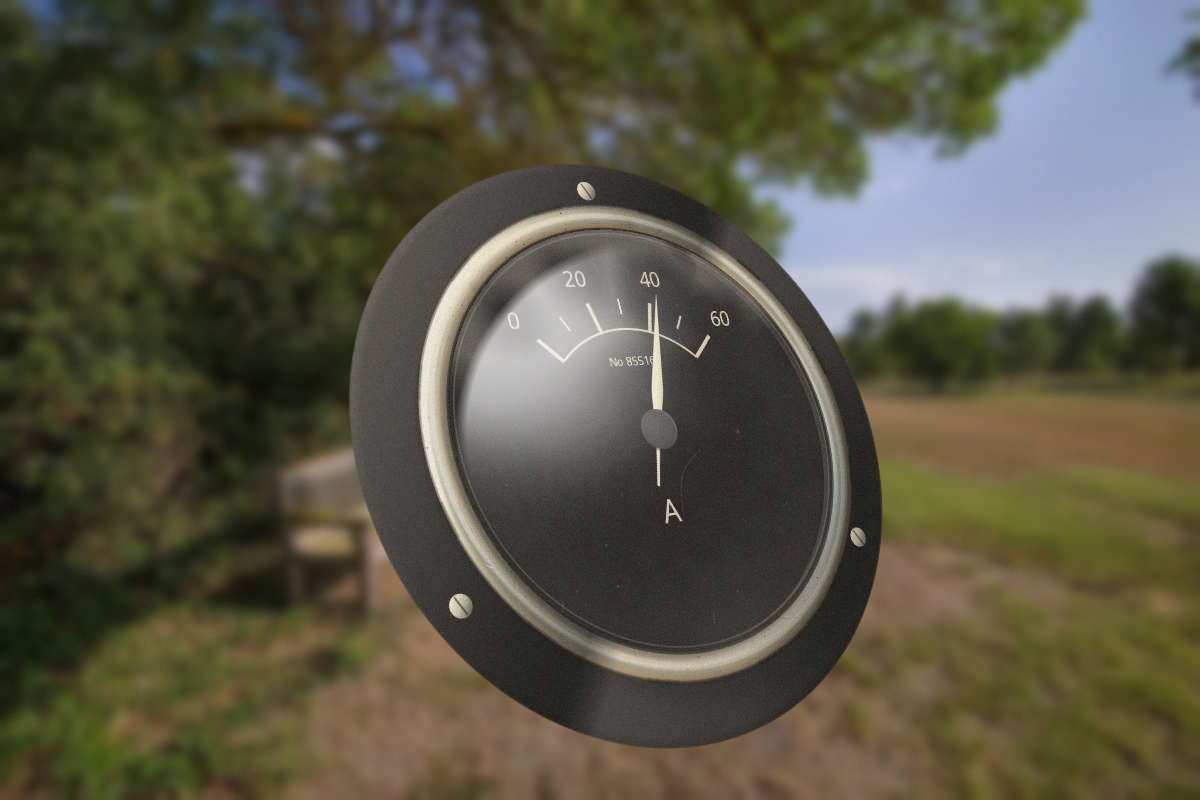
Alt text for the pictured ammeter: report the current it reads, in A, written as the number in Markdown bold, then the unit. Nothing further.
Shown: **40** A
